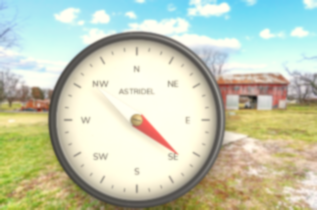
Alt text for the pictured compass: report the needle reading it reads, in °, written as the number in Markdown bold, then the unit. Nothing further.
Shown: **130** °
